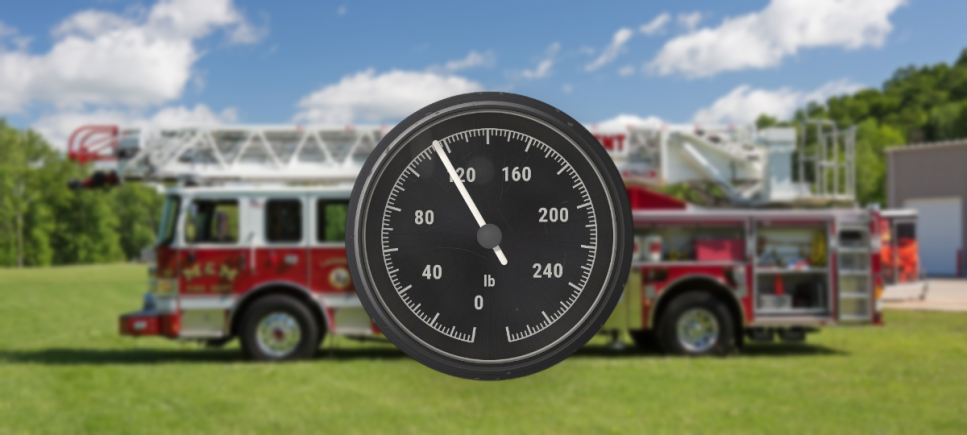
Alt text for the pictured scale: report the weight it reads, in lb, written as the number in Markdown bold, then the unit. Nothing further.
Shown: **116** lb
